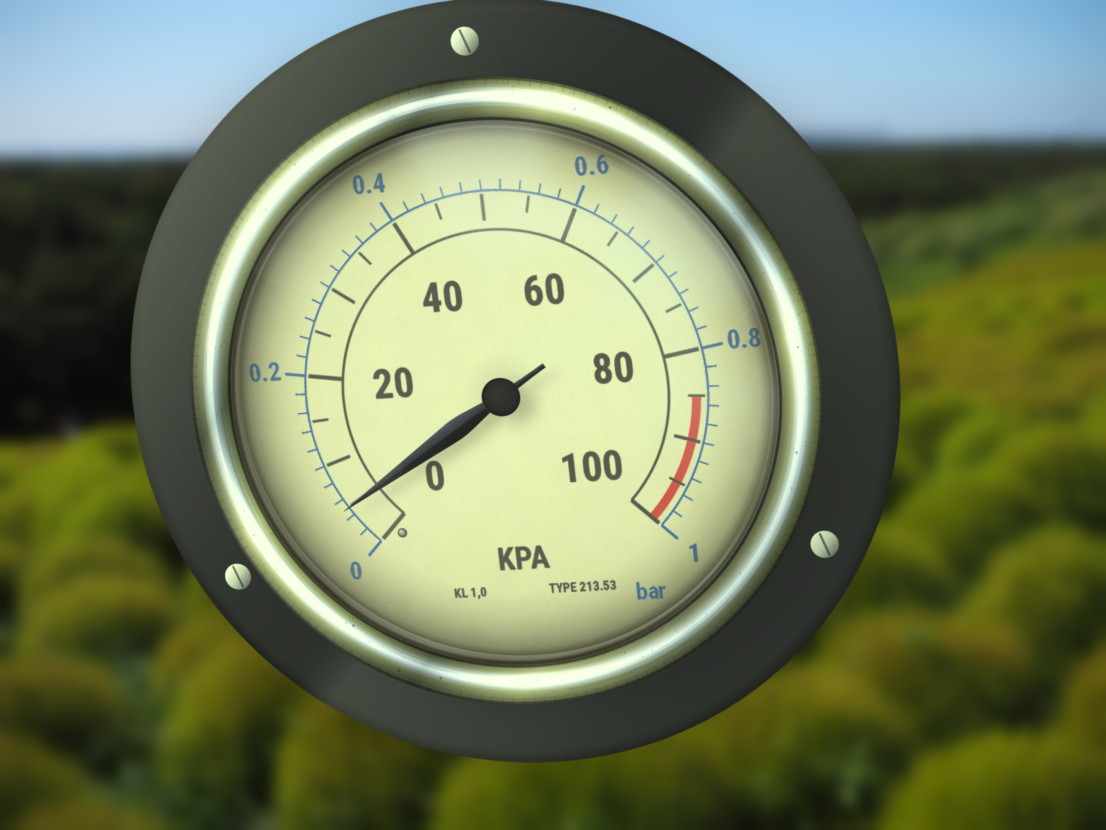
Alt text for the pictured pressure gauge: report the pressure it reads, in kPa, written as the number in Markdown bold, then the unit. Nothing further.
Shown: **5** kPa
